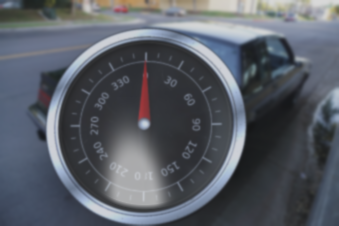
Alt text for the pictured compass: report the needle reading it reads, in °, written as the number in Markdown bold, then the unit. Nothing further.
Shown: **0** °
